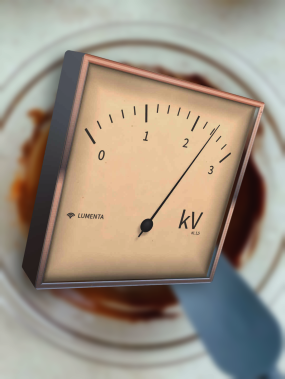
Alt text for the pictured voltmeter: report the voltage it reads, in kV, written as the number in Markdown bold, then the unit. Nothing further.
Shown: **2.4** kV
